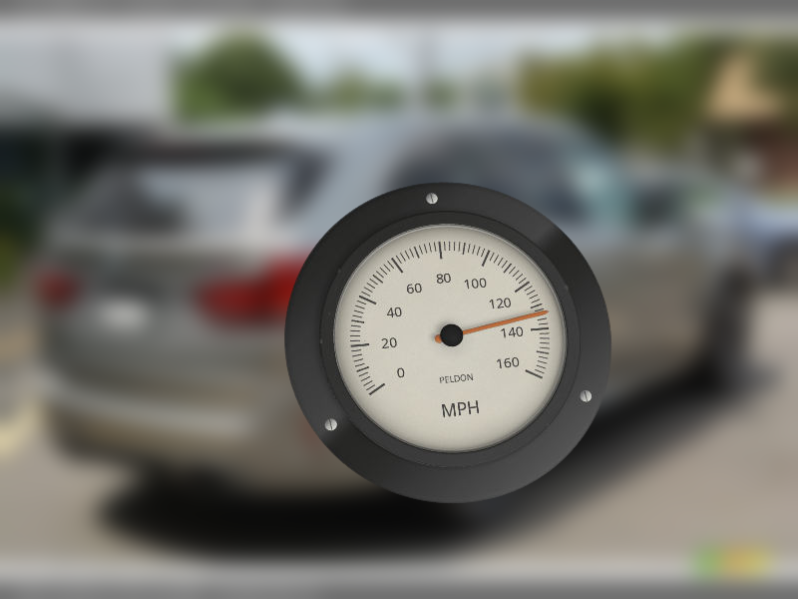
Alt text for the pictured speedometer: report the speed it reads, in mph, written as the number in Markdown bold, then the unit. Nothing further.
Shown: **134** mph
